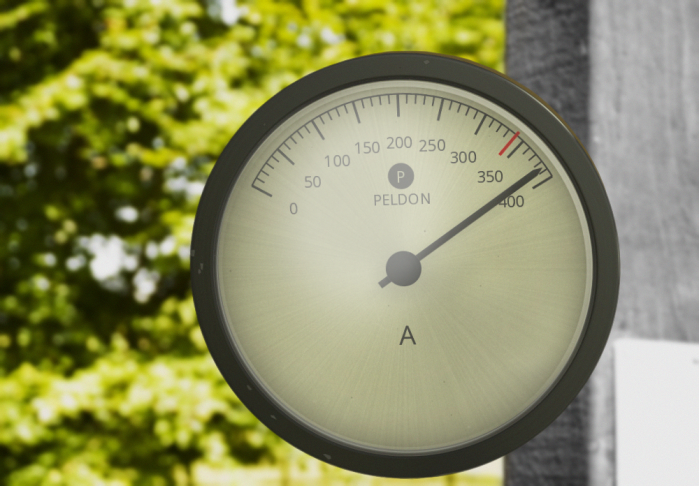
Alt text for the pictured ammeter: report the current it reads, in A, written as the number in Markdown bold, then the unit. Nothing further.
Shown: **385** A
